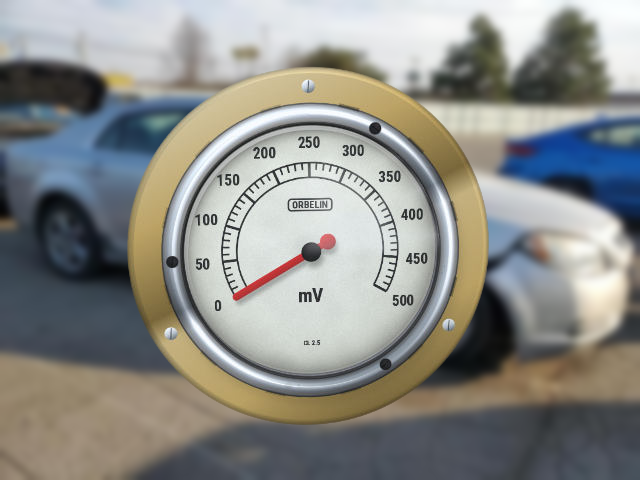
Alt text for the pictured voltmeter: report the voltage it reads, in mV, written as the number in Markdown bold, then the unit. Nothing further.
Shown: **0** mV
